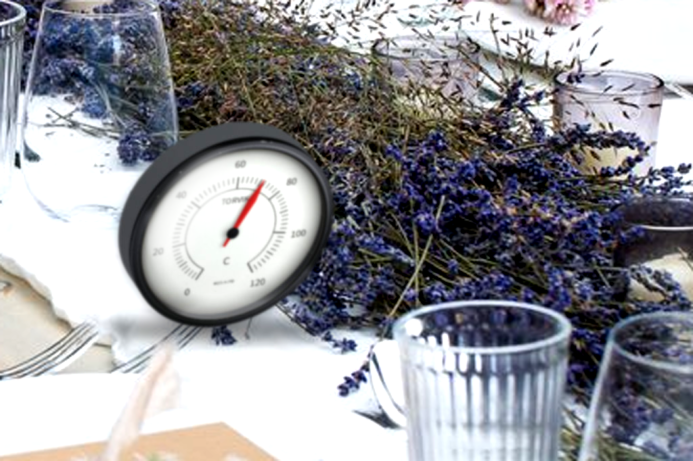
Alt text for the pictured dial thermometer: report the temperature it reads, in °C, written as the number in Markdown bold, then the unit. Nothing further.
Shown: **70** °C
